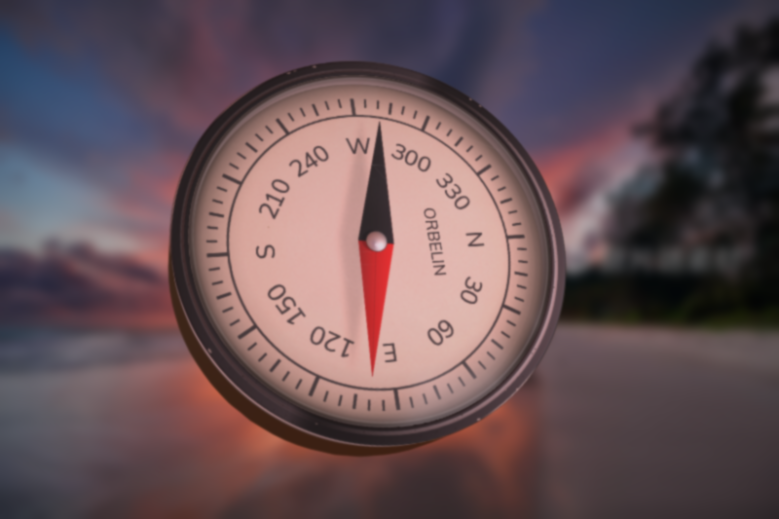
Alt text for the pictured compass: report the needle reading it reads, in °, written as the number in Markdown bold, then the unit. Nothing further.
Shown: **100** °
